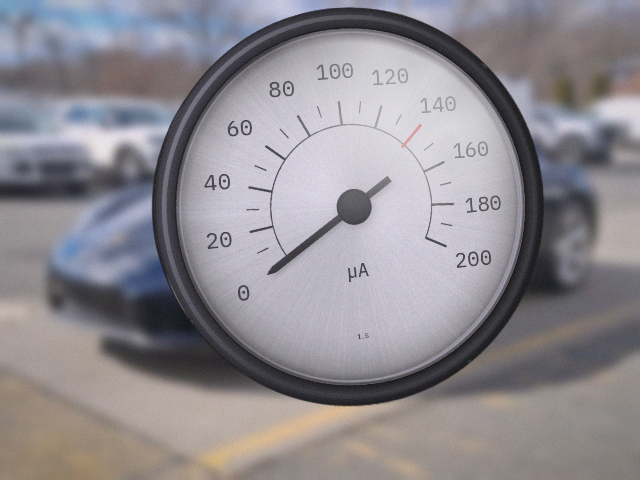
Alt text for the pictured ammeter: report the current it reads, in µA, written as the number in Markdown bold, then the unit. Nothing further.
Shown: **0** µA
